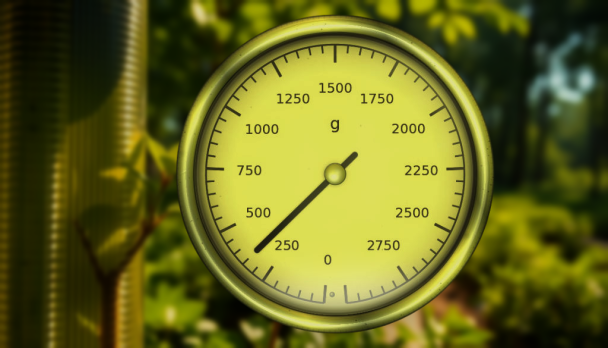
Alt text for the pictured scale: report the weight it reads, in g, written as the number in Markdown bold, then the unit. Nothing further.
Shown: **350** g
